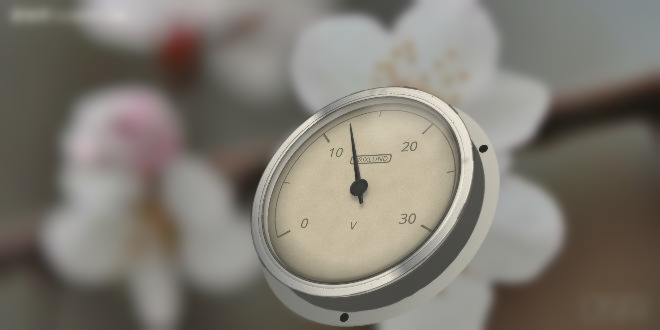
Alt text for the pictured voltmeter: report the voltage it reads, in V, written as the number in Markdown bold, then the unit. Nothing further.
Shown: **12.5** V
